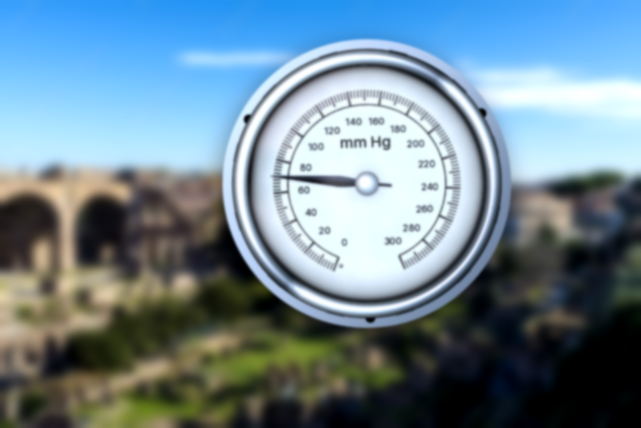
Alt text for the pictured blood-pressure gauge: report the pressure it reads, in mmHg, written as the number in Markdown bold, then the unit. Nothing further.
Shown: **70** mmHg
